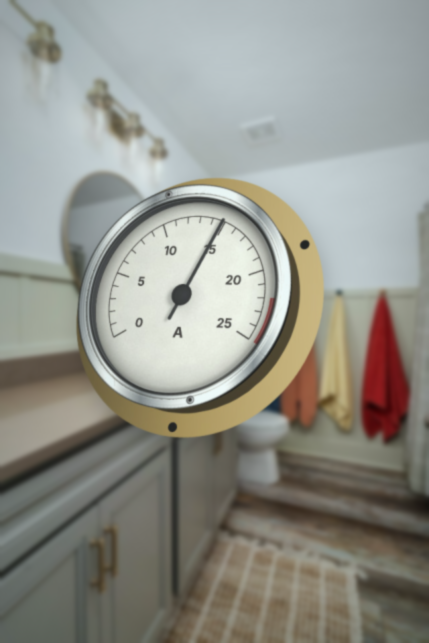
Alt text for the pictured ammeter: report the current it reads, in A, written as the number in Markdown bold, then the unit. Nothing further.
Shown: **15** A
